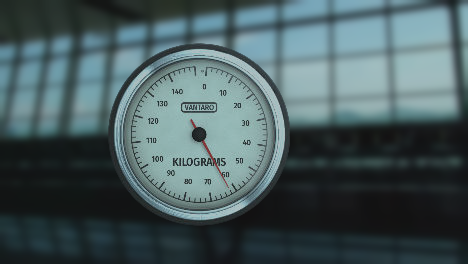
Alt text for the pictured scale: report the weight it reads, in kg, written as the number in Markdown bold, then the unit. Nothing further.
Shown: **62** kg
